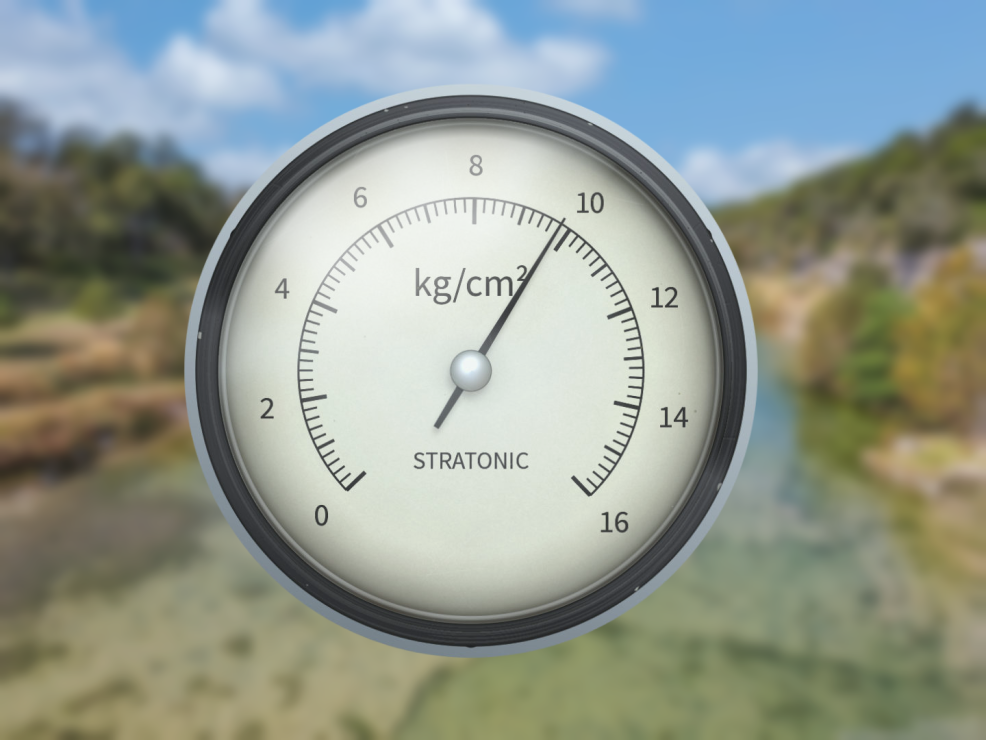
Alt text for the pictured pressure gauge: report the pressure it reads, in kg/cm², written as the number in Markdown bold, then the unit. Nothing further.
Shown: **9.8** kg/cm²
